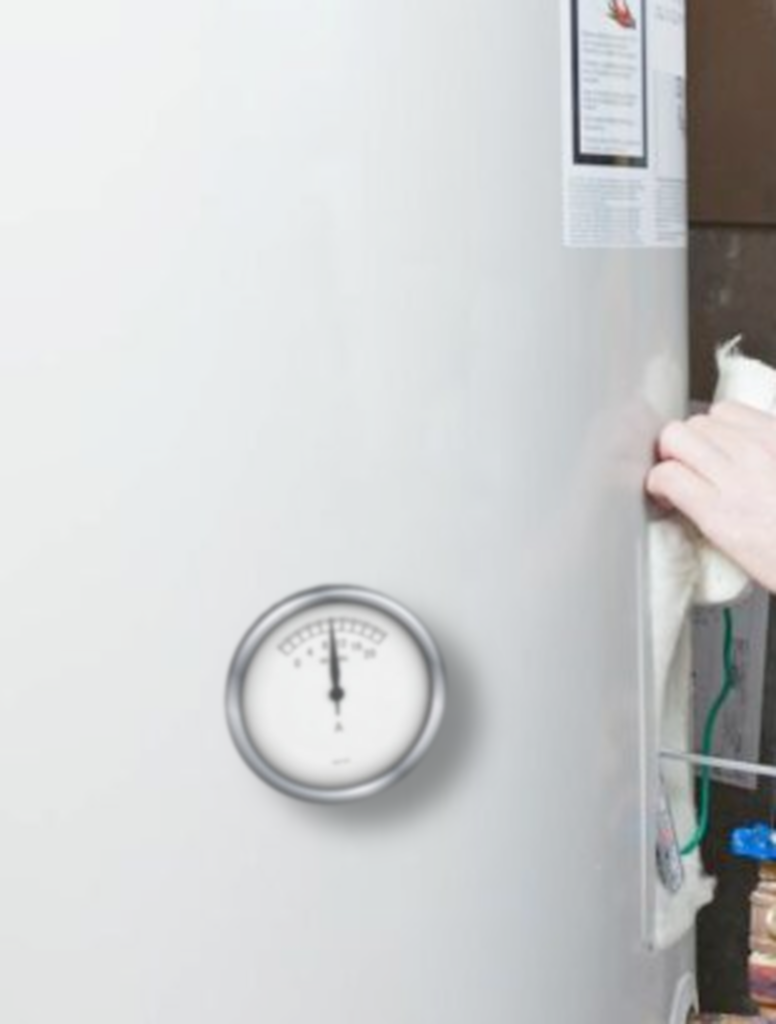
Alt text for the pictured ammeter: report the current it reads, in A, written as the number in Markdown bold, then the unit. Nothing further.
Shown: **10** A
